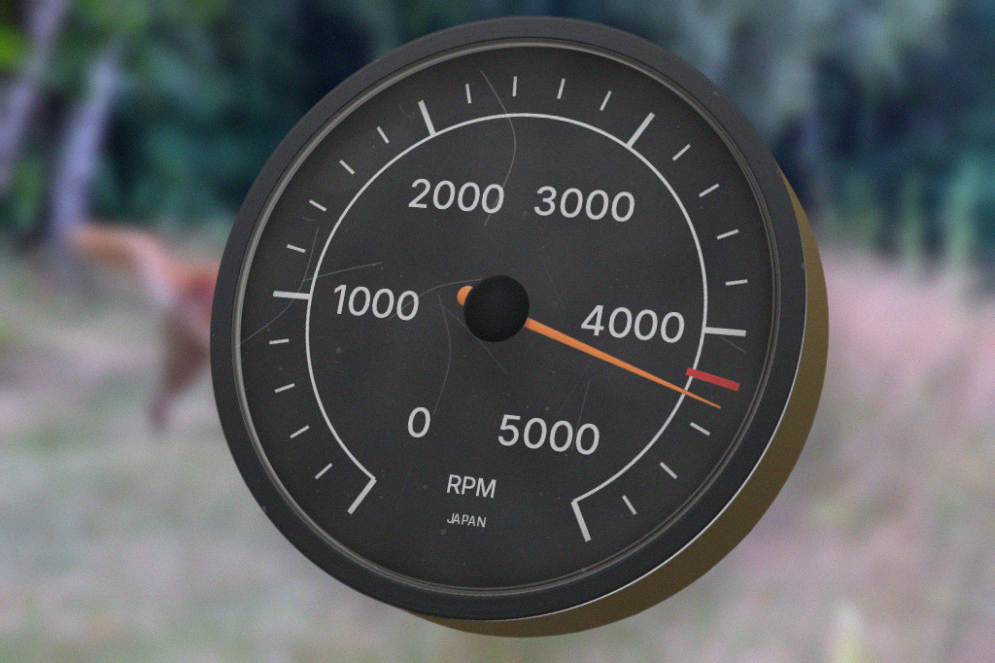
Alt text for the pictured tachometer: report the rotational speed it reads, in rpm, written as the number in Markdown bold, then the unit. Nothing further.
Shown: **4300** rpm
